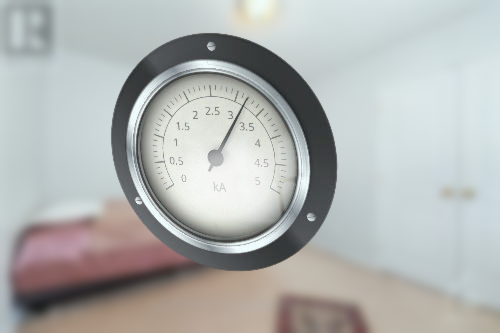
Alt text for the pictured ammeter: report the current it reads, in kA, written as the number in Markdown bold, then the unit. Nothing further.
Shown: **3.2** kA
